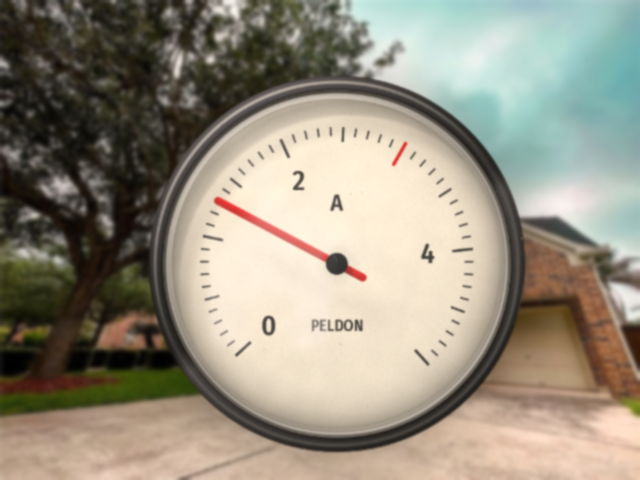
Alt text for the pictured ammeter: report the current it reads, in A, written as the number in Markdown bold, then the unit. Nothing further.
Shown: **1.3** A
